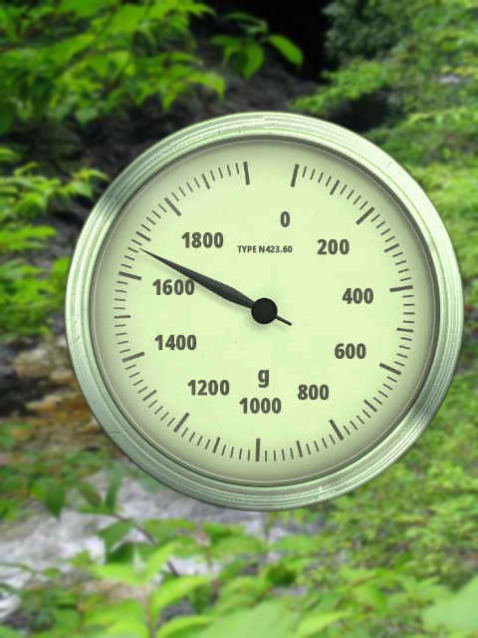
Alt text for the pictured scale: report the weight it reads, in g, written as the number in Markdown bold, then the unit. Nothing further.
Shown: **1670** g
